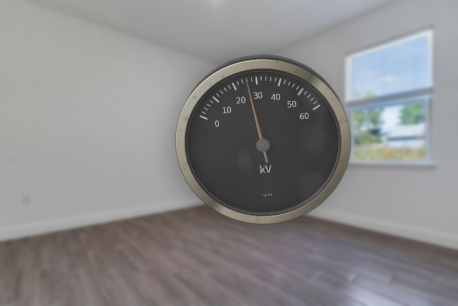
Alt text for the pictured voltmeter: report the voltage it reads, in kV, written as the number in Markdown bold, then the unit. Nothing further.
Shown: **26** kV
